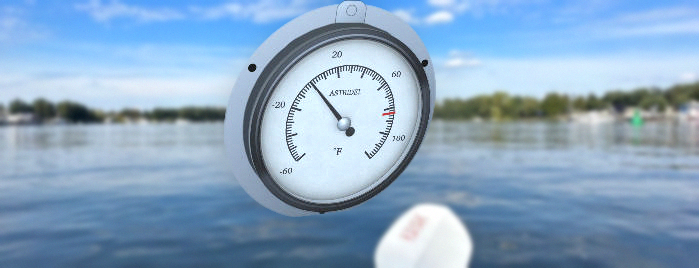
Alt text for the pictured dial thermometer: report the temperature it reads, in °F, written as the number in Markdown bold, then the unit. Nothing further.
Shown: **0** °F
